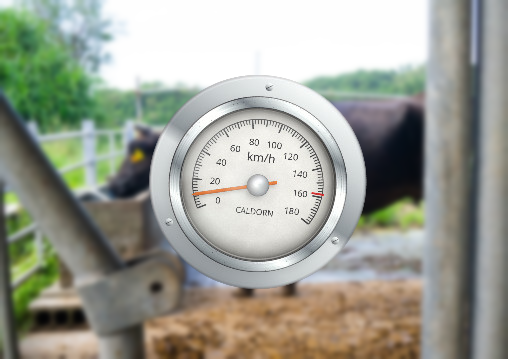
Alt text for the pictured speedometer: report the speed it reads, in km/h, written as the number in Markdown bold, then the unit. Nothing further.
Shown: **10** km/h
